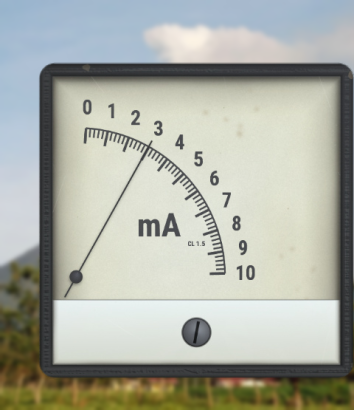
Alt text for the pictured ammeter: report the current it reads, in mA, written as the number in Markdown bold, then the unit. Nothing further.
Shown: **3** mA
